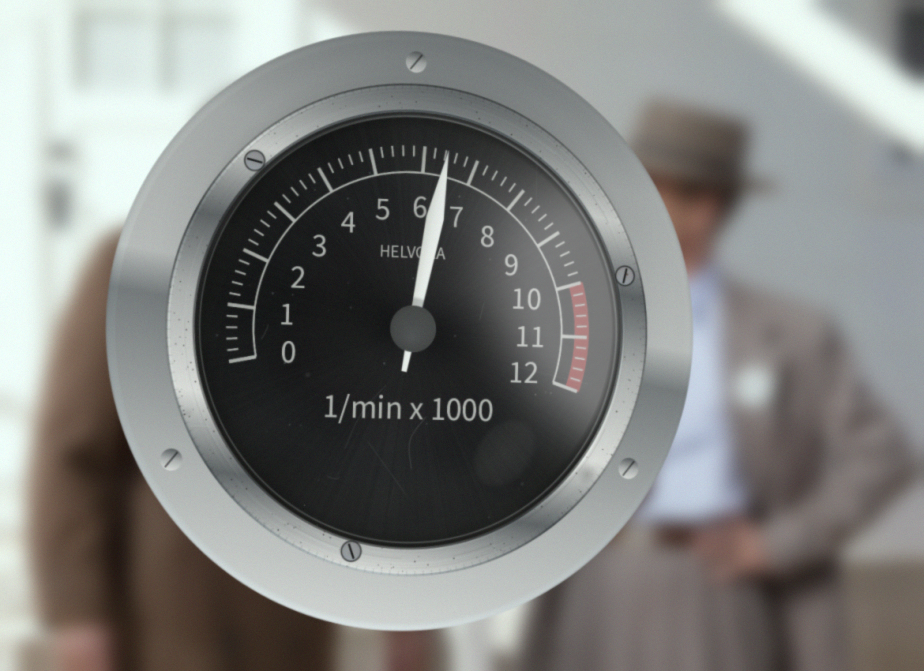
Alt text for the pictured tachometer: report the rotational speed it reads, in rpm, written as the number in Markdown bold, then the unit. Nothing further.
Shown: **6400** rpm
